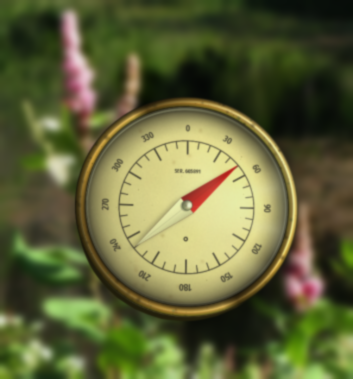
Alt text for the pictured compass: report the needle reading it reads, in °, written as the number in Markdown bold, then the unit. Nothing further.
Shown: **50** °
